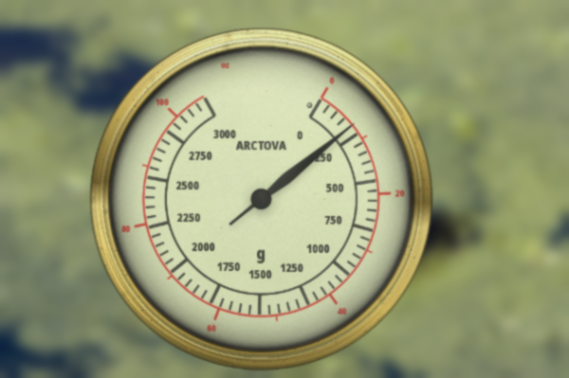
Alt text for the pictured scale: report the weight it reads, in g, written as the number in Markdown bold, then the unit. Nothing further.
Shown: **200** g
